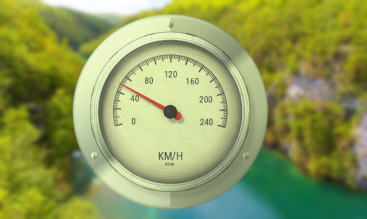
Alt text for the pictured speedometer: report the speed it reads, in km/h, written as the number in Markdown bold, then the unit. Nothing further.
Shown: **50** km/h
